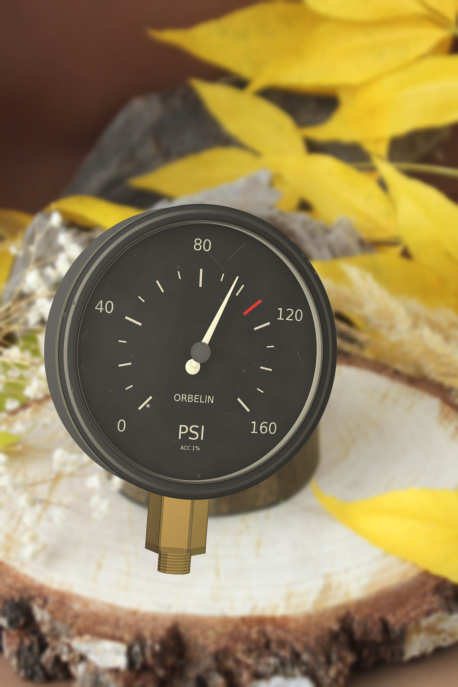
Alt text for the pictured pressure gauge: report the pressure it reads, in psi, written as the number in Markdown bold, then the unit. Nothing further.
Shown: **95** psi
